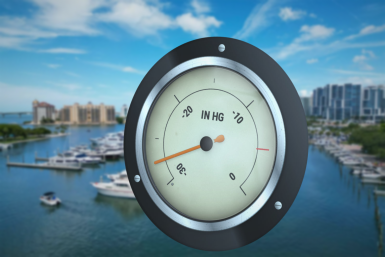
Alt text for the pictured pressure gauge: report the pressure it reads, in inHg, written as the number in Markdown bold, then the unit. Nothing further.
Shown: **-27.5** inHg
